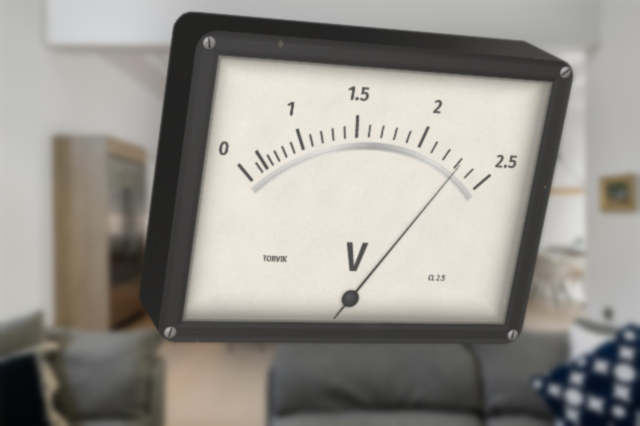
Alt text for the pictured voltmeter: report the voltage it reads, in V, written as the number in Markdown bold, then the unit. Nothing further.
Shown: **2.3** V
